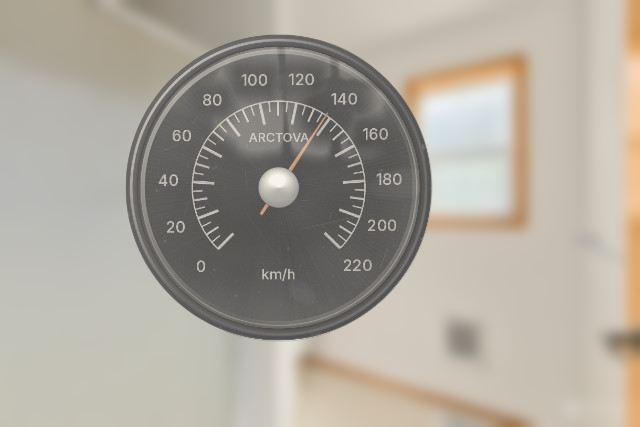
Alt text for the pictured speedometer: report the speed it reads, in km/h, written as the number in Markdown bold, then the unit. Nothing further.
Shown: **137.5** km/h
